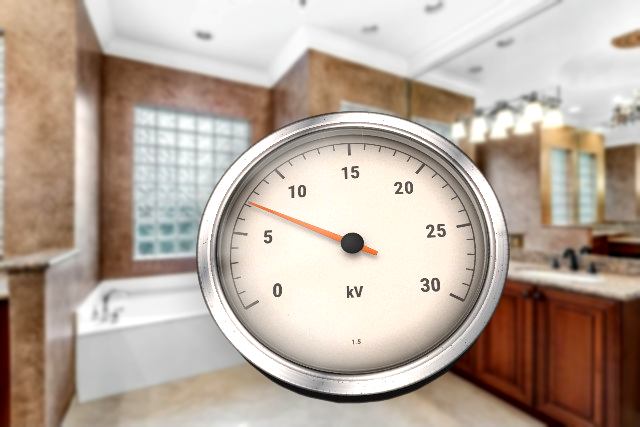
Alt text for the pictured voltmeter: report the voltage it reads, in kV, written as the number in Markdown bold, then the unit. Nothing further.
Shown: **7** kV
